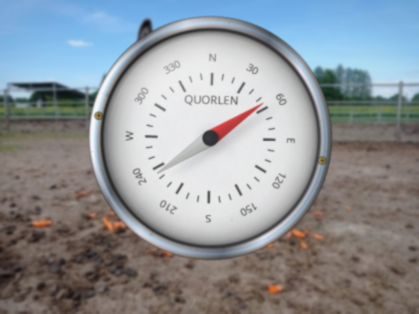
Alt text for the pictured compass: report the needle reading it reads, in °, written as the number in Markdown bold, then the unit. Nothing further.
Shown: **55** °
